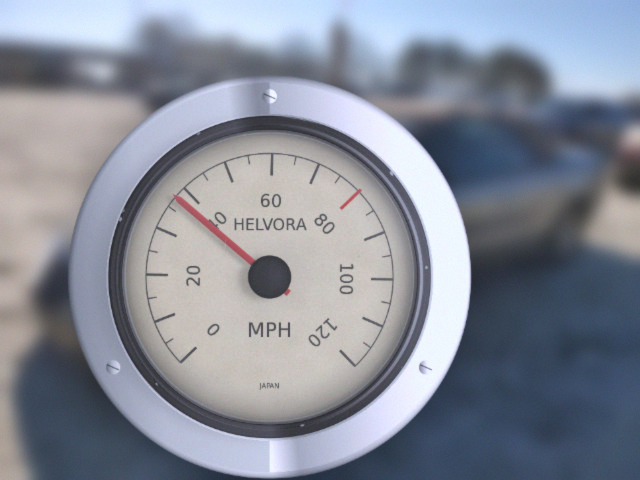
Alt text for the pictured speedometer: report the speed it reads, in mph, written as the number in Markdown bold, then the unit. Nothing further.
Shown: **37.5** mph
